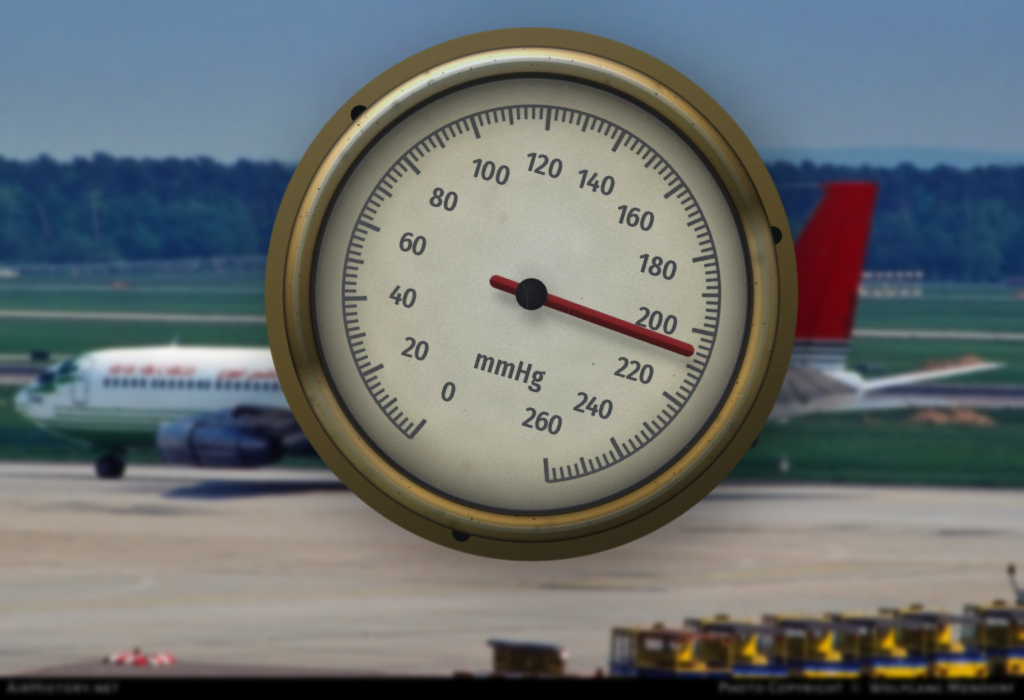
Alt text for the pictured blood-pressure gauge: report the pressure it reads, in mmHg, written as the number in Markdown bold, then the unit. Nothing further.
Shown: **206** mmHg
